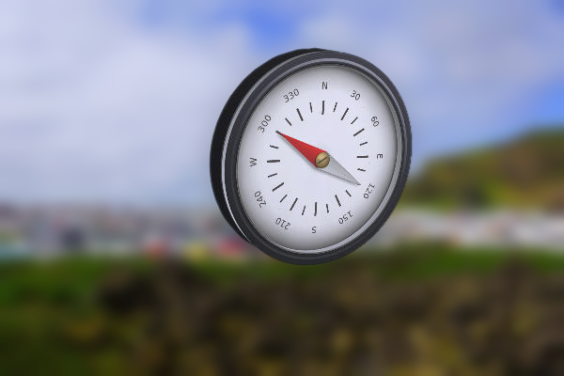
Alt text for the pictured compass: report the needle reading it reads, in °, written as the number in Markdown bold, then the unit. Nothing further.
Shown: **300** °
